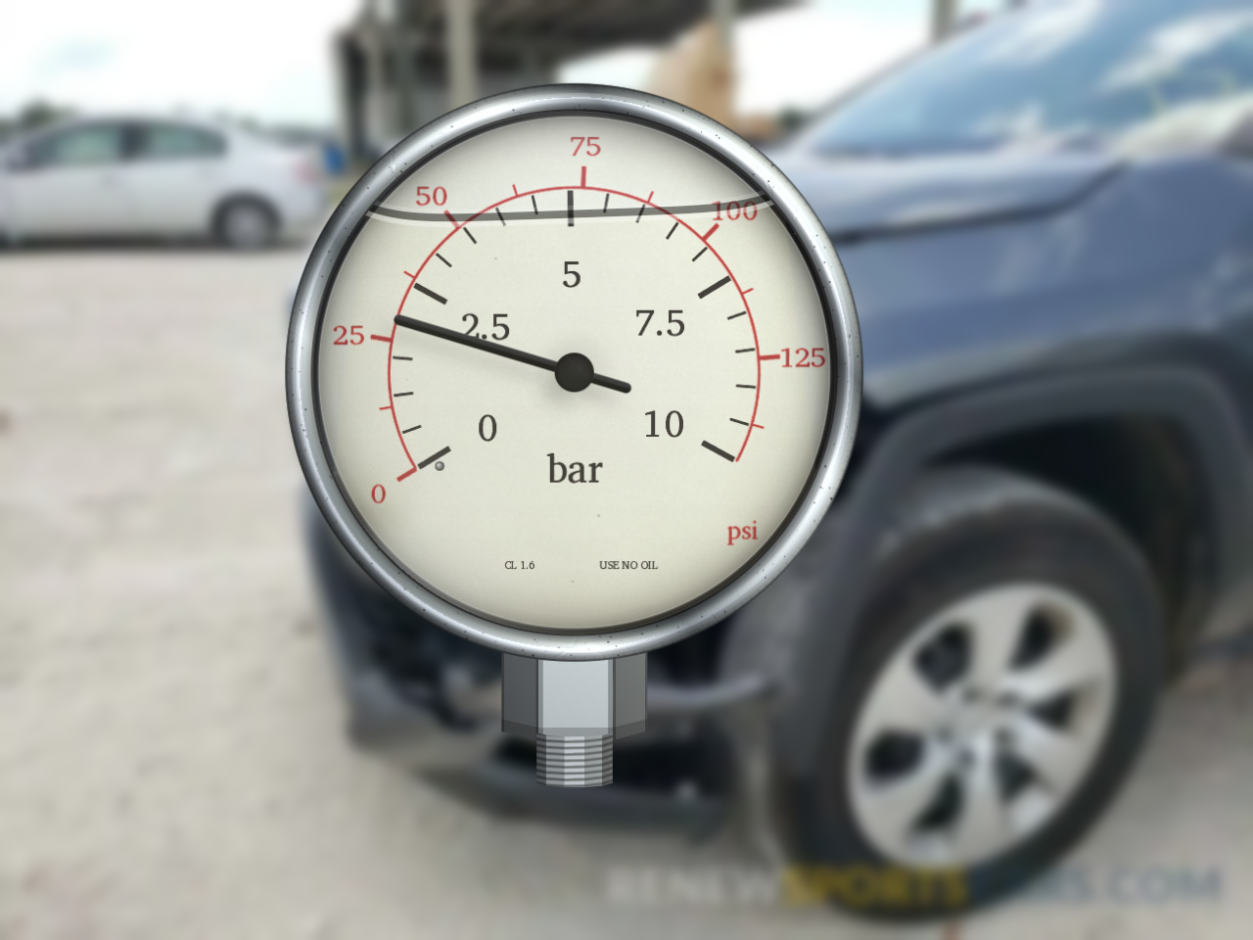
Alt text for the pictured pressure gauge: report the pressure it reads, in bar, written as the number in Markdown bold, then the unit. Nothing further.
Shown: **2** bar
